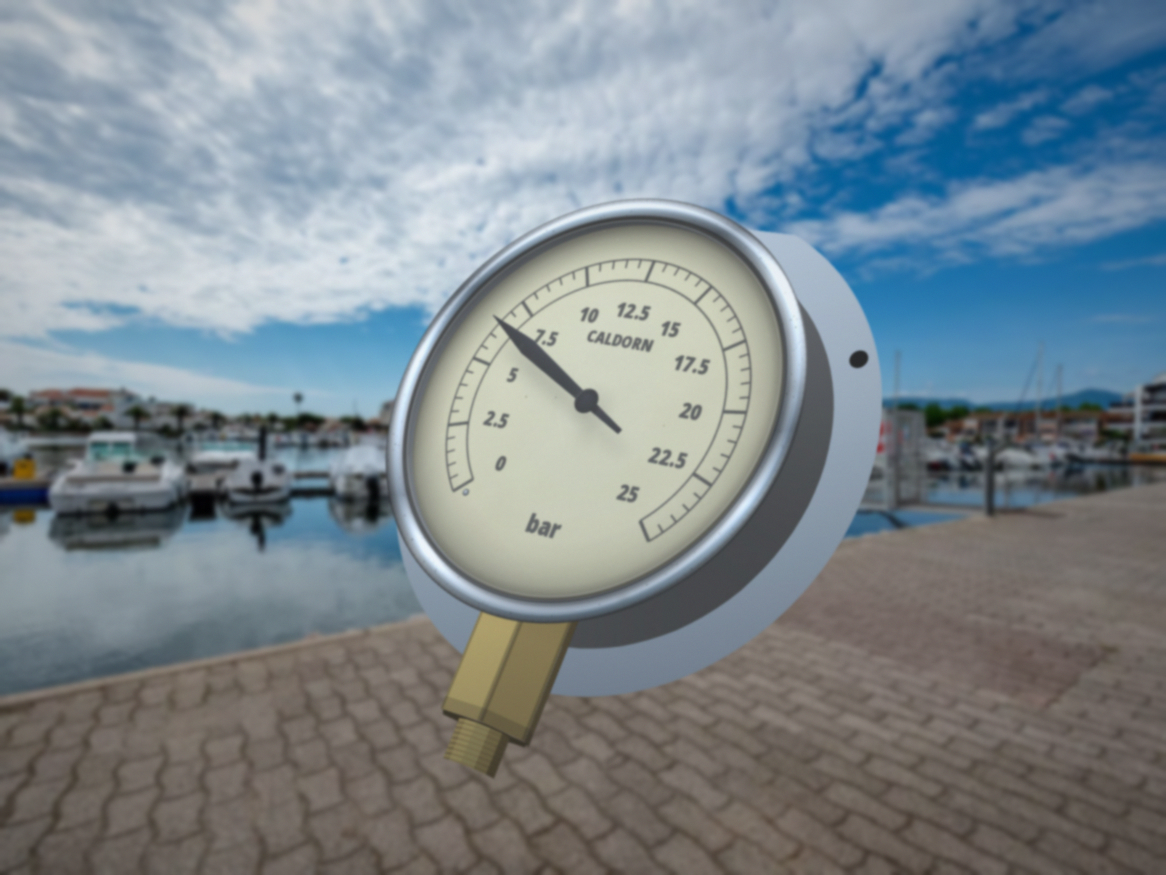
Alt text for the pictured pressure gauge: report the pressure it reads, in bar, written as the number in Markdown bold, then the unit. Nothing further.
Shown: **6.5** bar
